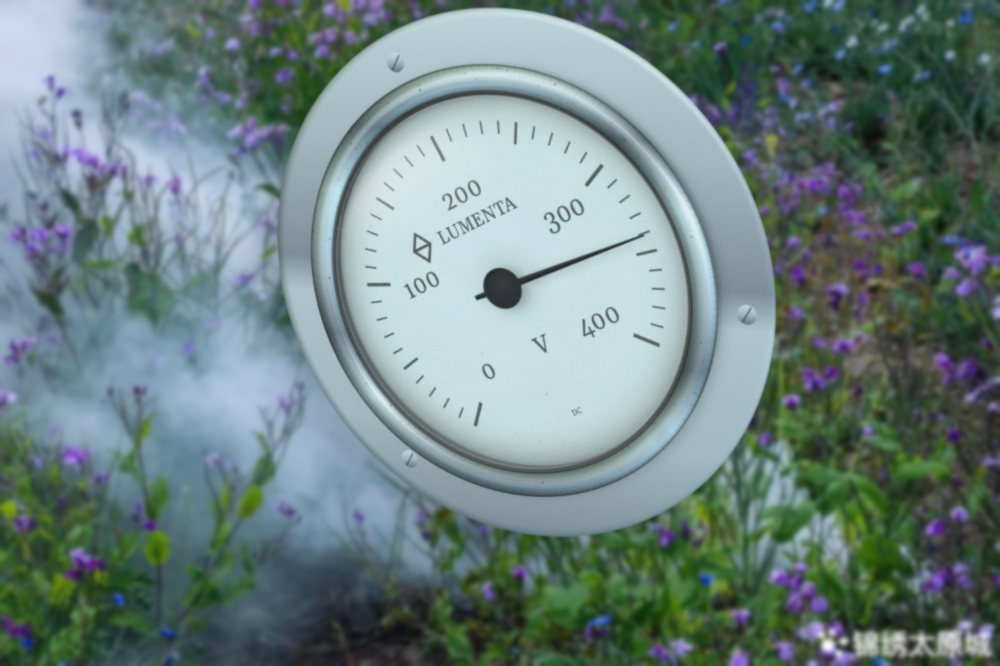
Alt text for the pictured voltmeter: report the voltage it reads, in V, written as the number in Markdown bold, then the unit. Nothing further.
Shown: **340** V
